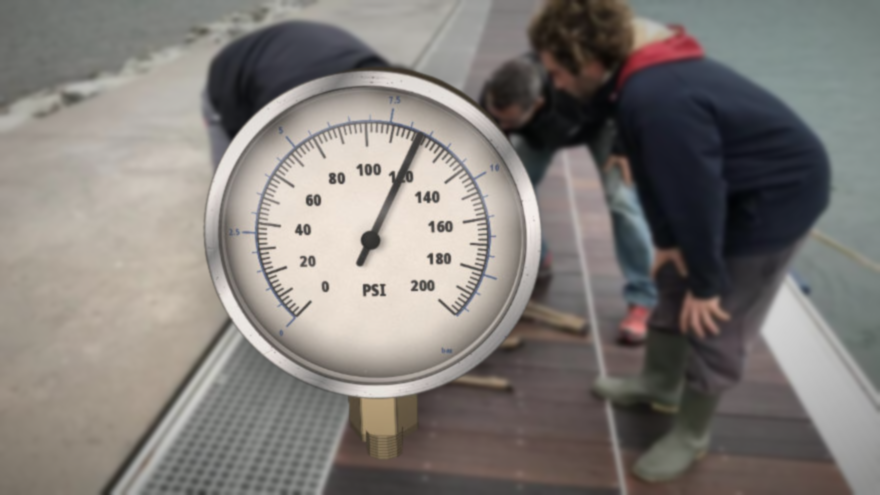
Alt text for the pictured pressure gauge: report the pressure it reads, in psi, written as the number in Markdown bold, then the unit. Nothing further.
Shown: **120** psi
